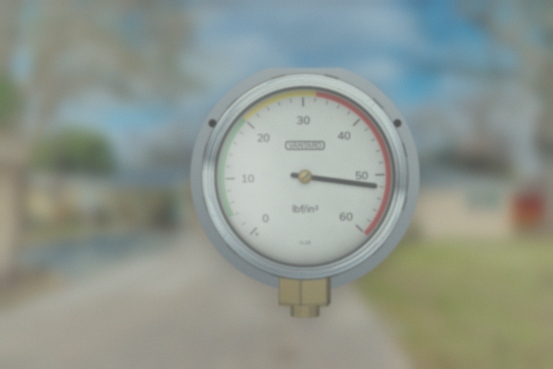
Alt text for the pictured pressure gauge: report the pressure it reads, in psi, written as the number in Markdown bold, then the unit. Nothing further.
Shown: **52** psi
